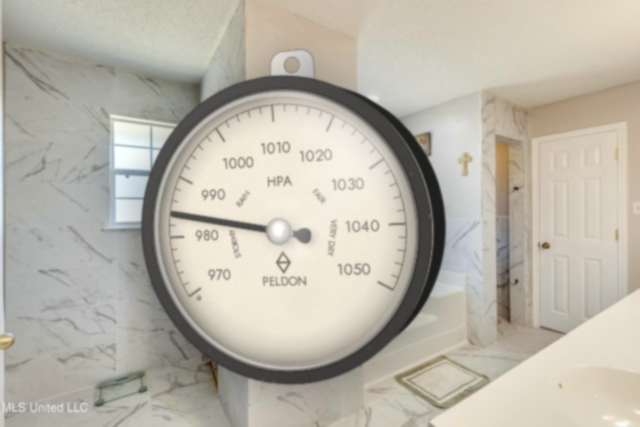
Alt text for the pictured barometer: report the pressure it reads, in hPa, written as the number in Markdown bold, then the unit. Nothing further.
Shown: **984** hPa
